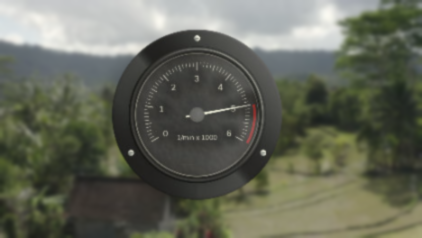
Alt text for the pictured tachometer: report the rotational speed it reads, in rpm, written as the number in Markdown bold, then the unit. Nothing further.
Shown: **5000** rpm
